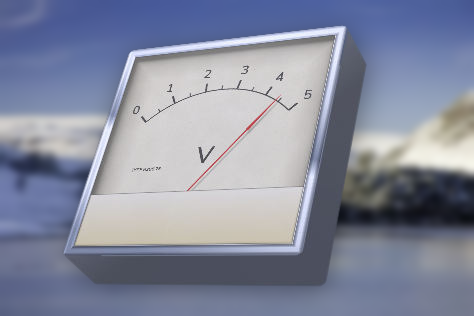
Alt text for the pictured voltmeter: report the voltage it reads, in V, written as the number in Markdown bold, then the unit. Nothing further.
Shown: **4.5** V
